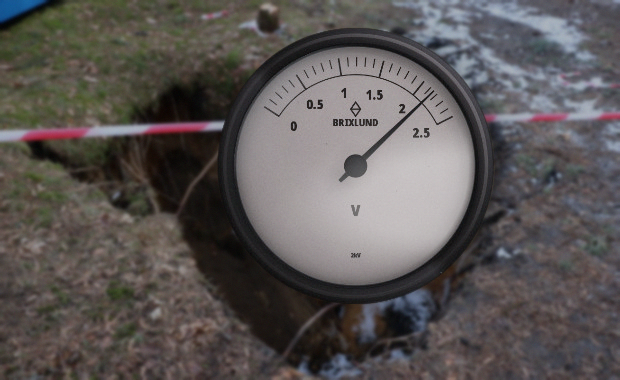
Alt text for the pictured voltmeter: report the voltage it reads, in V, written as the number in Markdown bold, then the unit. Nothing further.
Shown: **2.15** V
